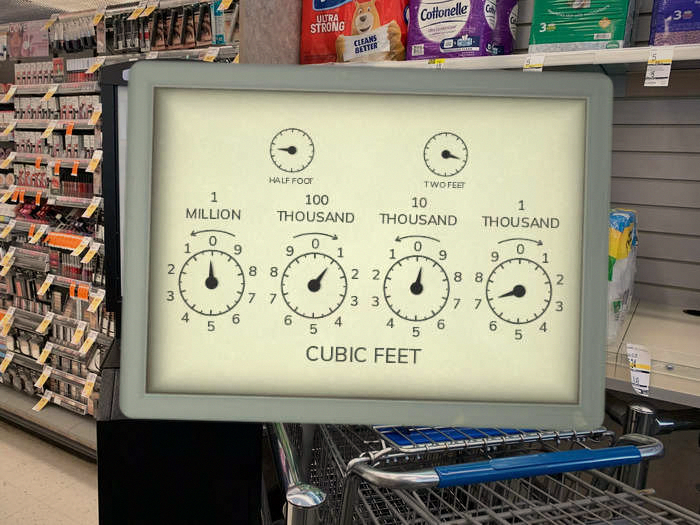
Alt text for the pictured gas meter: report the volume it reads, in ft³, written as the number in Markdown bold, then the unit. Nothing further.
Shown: **9700** ft³
